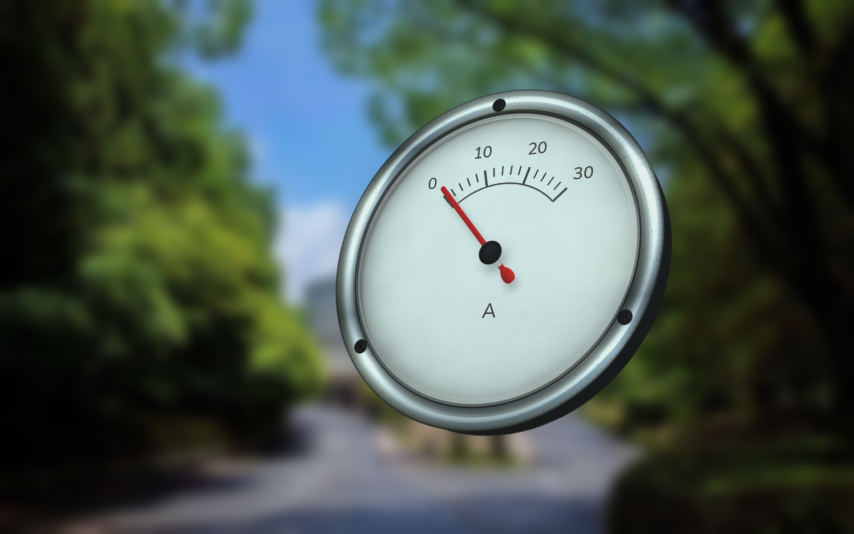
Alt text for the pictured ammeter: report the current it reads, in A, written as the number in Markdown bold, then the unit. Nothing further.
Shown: **1** A
